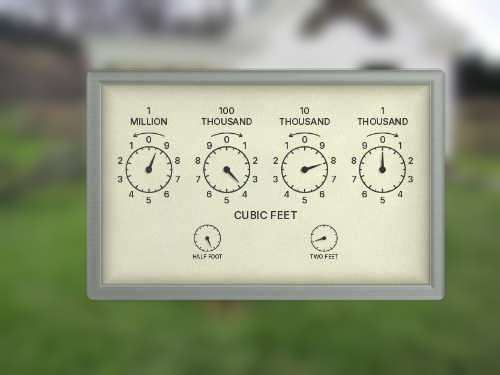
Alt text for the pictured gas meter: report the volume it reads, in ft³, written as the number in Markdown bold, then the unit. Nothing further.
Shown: **938000** ft³
